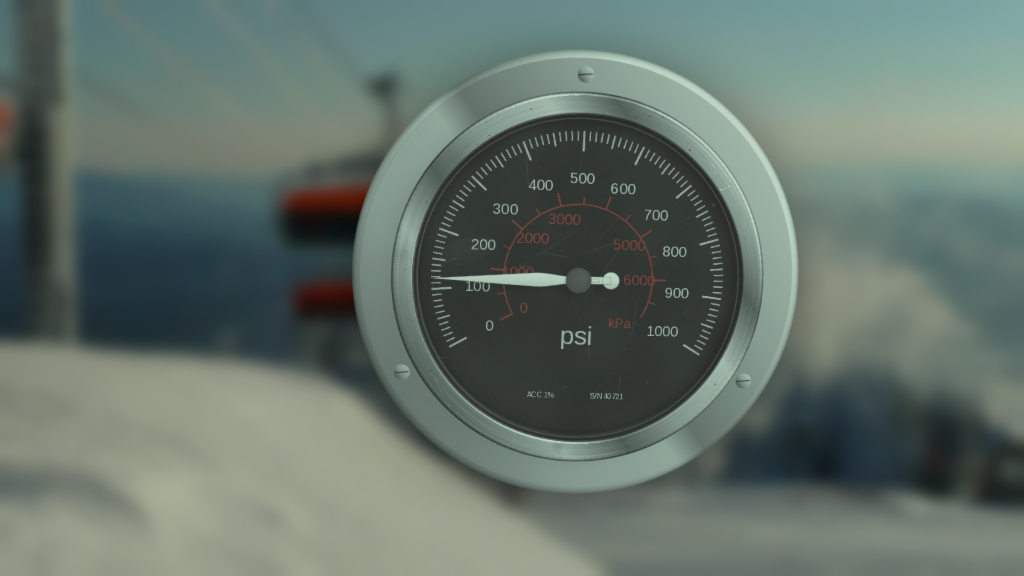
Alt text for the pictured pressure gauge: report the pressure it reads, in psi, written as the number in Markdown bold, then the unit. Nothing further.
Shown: **120** psi
